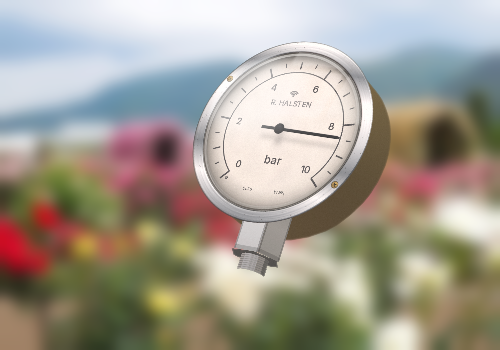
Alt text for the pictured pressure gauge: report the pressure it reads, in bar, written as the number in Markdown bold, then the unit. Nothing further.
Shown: **8.5** bar
